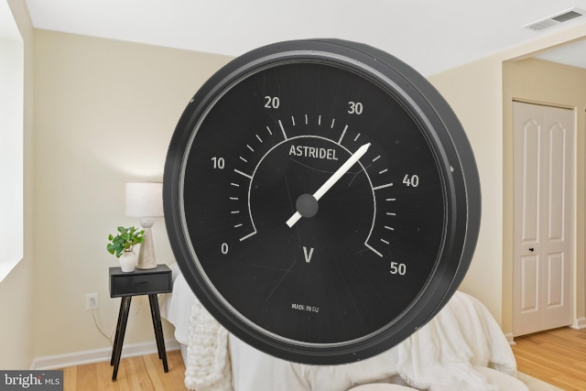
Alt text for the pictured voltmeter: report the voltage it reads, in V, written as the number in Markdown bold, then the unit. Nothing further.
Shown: **34** V
